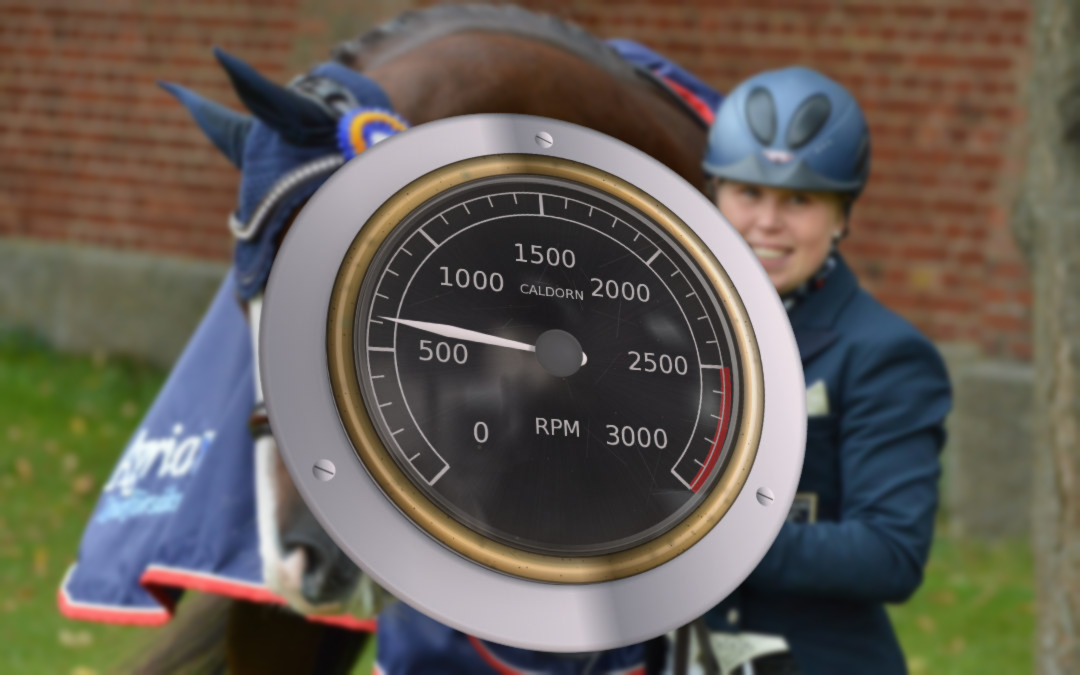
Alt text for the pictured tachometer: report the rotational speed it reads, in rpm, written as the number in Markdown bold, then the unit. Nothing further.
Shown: **600** rpm
